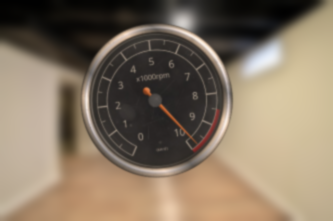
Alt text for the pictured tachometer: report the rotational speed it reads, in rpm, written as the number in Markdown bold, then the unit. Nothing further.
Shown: **9750** rpm
